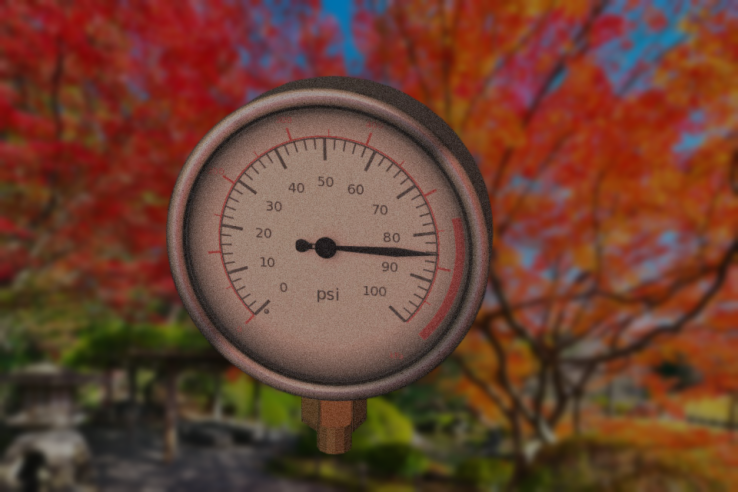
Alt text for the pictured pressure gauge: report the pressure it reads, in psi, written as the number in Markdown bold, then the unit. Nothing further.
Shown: **84** psi
